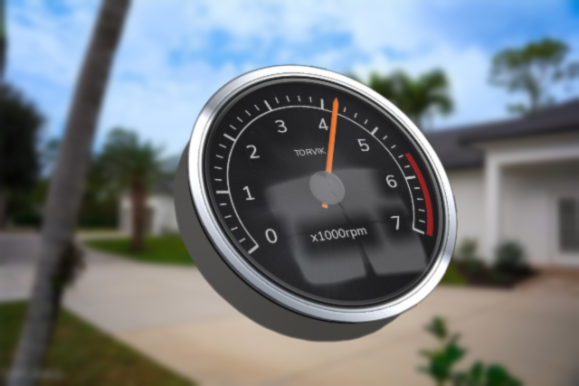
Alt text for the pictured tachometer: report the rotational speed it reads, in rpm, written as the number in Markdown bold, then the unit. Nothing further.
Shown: **4200** rpm
